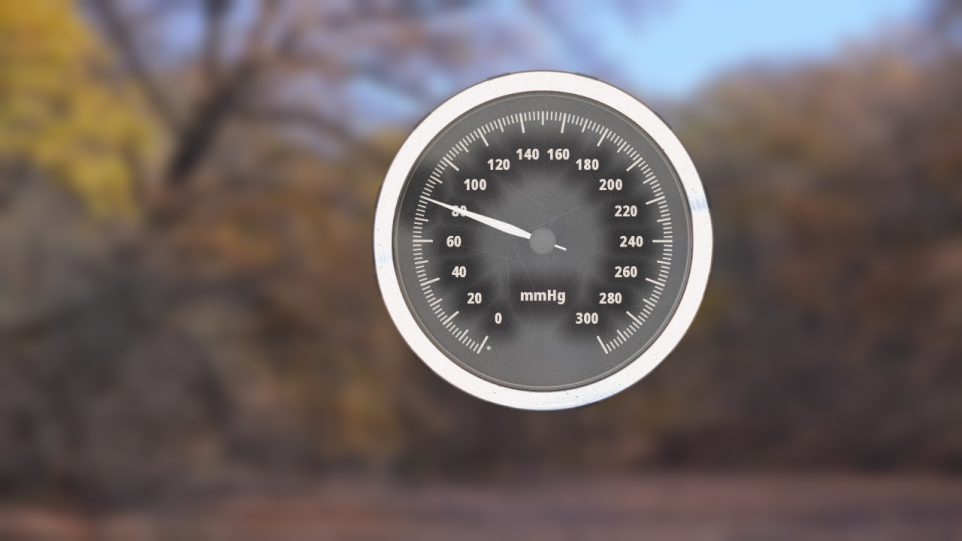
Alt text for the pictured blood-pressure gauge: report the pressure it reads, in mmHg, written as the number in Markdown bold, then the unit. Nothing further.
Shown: **80** mmHg
